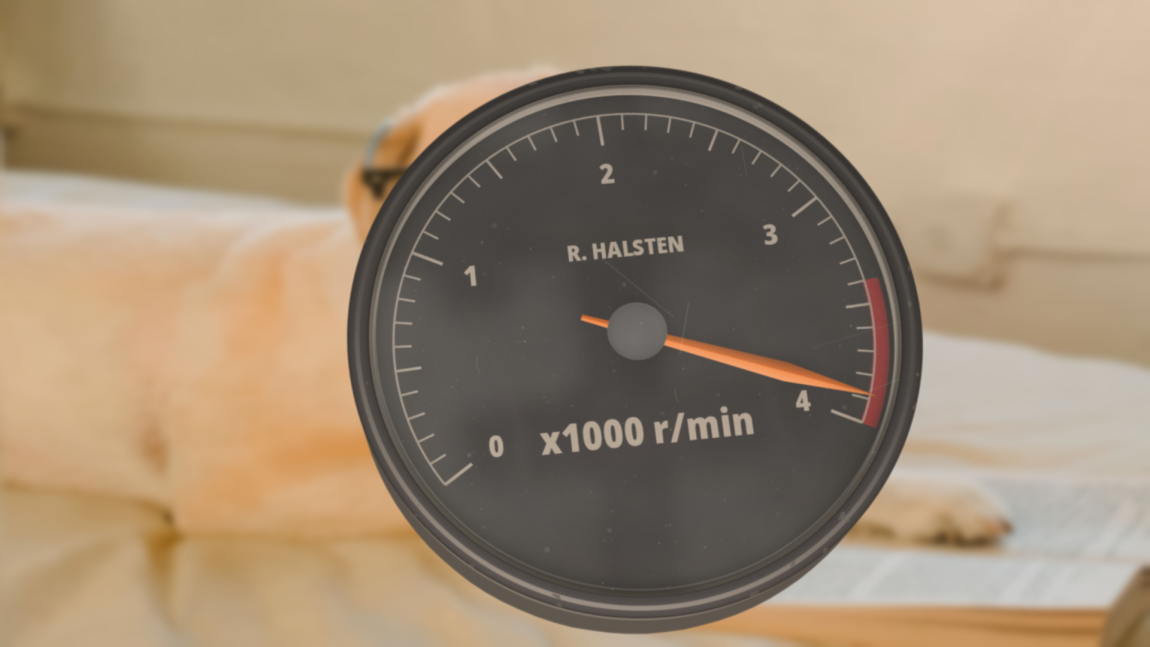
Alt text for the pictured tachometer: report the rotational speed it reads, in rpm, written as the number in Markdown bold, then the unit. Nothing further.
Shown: **3900** rpm
